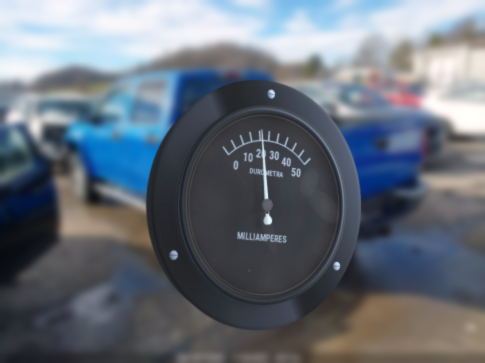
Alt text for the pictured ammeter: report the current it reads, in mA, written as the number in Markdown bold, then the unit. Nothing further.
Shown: **20** mA
